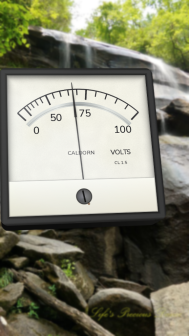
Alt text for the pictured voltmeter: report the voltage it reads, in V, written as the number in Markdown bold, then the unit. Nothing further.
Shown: **67.5** V
